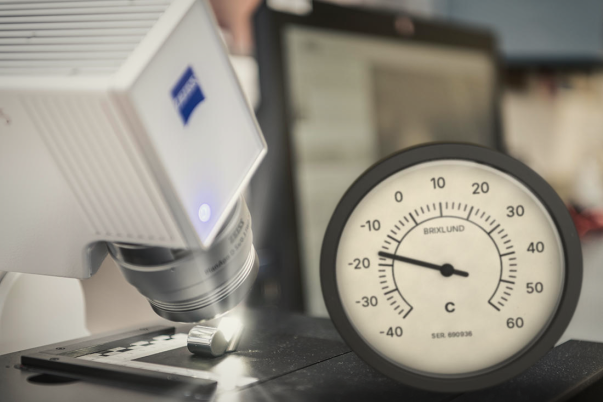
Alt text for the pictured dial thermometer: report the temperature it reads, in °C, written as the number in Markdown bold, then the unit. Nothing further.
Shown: **-16** °C
